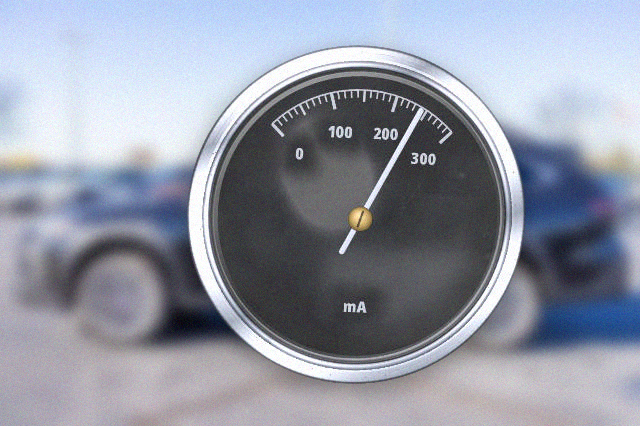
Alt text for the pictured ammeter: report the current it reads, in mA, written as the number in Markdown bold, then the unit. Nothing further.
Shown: **240** mA
